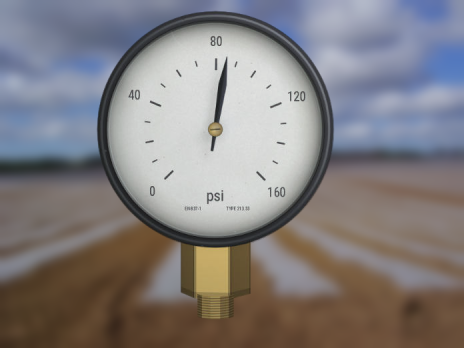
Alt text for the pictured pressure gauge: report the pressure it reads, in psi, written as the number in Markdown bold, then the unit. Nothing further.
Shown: **85** psi
